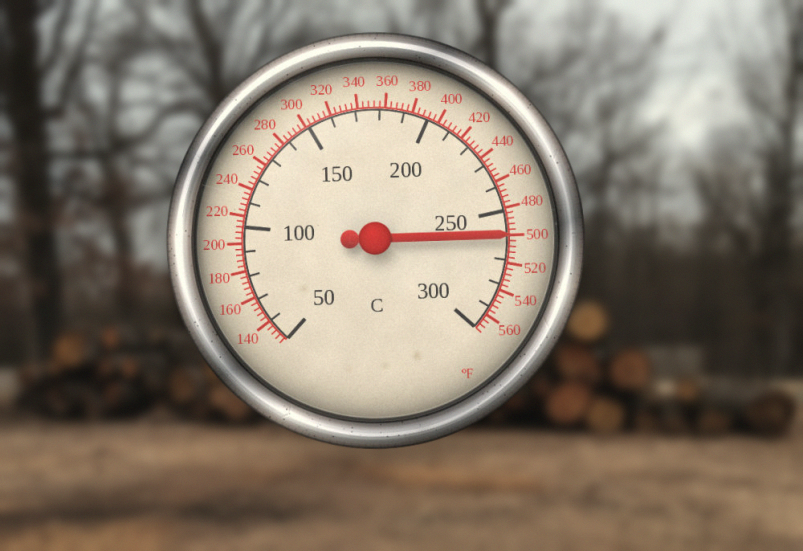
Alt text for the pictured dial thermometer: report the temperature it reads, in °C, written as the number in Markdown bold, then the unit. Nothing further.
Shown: **260** °C
